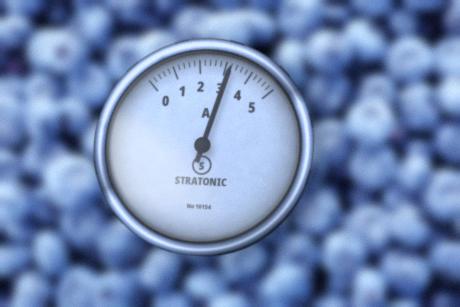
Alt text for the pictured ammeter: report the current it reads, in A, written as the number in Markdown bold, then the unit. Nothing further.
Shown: **3.2** A
